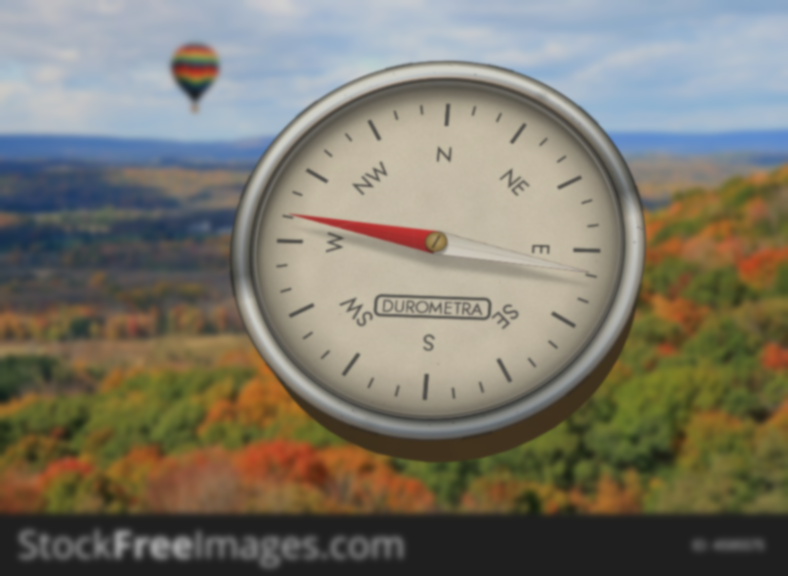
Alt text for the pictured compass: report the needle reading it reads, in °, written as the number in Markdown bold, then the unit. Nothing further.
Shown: **280** °
